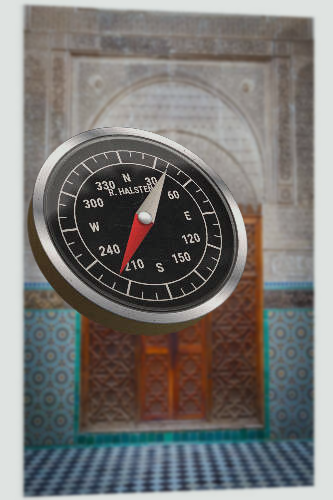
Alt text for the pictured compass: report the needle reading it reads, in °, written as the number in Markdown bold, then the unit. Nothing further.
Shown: **220** °
